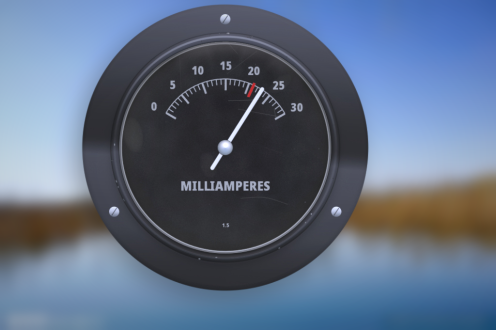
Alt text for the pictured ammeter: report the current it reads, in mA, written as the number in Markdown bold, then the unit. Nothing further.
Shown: **23** mA
